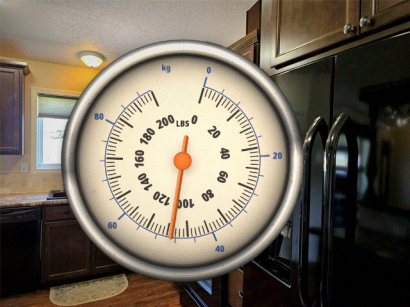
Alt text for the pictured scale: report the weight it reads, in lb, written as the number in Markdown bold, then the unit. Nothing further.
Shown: **108** lb
